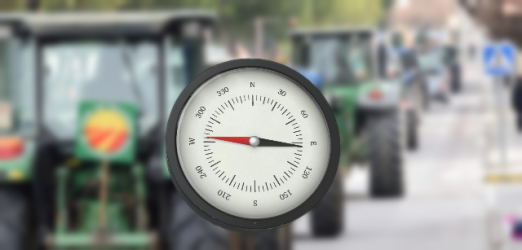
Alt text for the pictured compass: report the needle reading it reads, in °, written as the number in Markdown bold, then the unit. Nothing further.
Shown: **275** °
